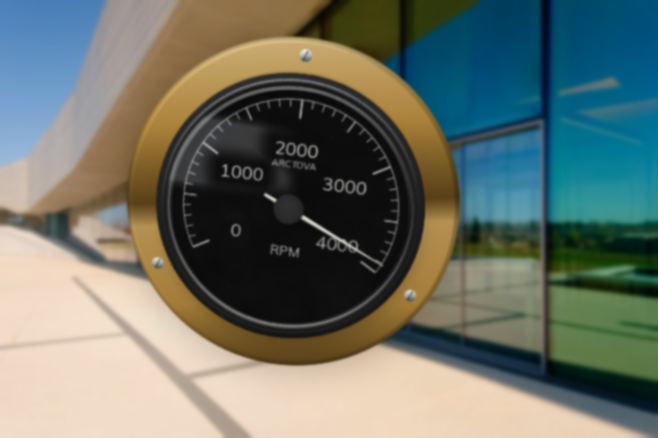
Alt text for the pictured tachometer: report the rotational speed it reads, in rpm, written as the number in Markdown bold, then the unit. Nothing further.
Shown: **3900** rpm
